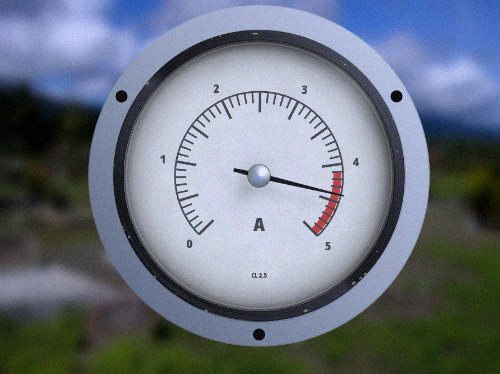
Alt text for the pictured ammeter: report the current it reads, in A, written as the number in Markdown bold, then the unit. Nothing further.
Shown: **4.4** A
